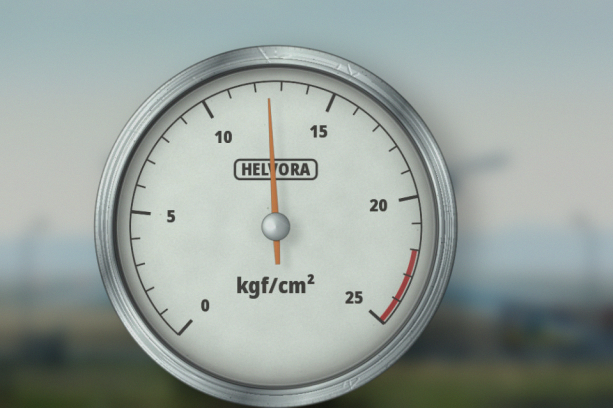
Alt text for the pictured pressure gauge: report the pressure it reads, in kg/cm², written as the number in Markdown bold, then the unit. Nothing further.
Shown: **12.5** kg/cm²
